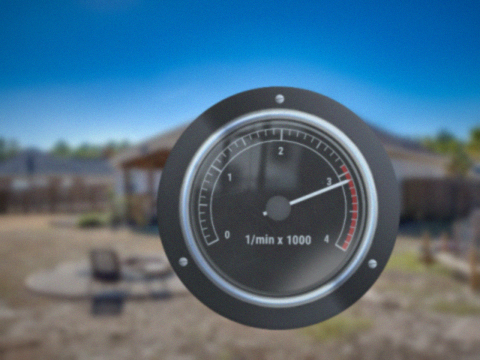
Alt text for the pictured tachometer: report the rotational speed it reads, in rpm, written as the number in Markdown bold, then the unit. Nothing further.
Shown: **3100** rpm
